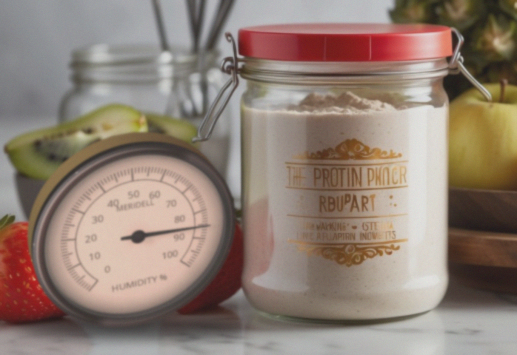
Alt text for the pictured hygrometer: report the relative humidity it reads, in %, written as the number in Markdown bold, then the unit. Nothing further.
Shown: **85** %
